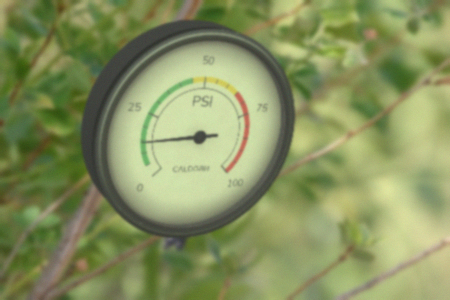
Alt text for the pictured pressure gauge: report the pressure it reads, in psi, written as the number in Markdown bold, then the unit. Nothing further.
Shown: **15** psi
